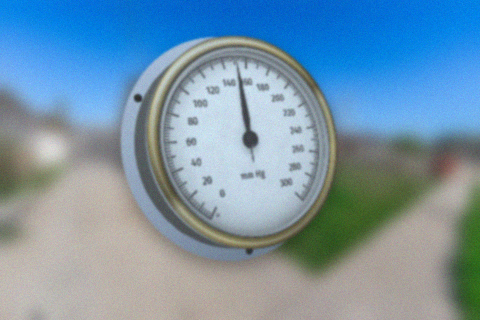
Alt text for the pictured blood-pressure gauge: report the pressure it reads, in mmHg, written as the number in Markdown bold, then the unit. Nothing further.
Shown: **150** mmHg
